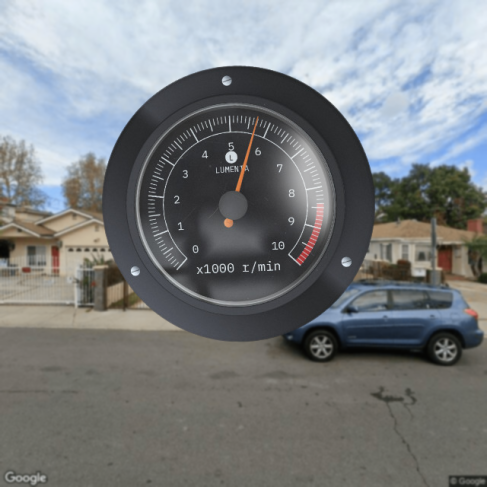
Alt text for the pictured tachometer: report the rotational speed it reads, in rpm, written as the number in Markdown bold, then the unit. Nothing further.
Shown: **5700** rpm
